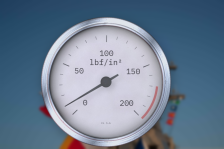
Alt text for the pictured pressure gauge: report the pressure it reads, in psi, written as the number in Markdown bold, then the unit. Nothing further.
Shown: **10** psi
